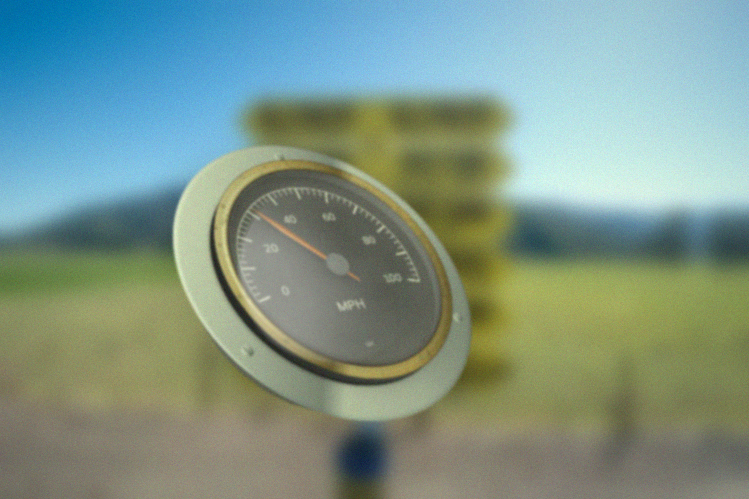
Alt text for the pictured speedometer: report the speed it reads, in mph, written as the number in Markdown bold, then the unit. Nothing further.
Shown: **30** mph
